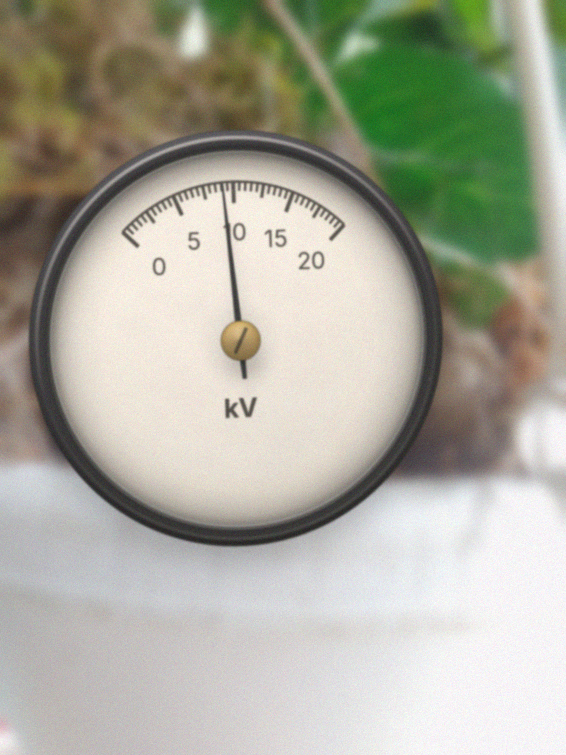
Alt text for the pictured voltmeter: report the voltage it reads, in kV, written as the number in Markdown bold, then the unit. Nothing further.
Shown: **9** kV
